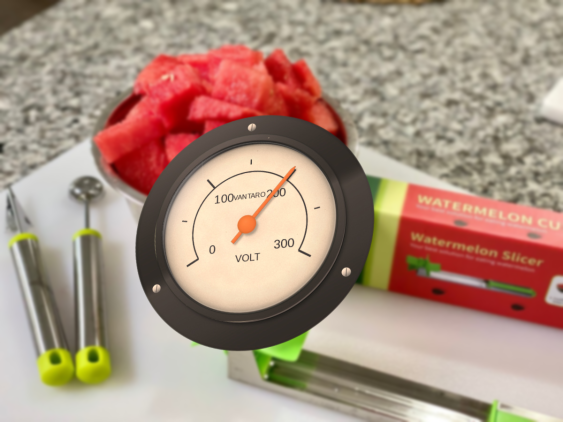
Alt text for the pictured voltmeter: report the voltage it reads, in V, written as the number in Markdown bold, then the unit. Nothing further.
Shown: **200** V
